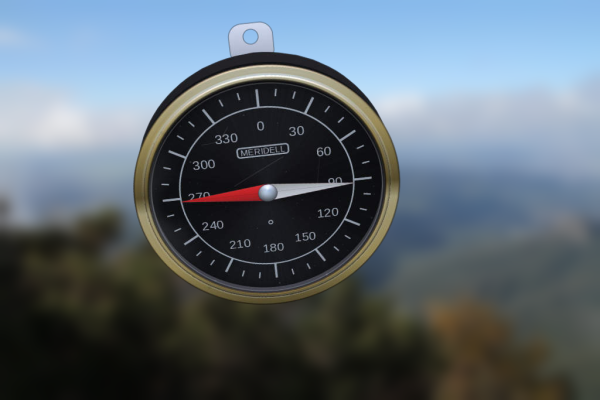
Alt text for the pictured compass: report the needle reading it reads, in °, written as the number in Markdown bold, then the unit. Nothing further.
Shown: **270** °
